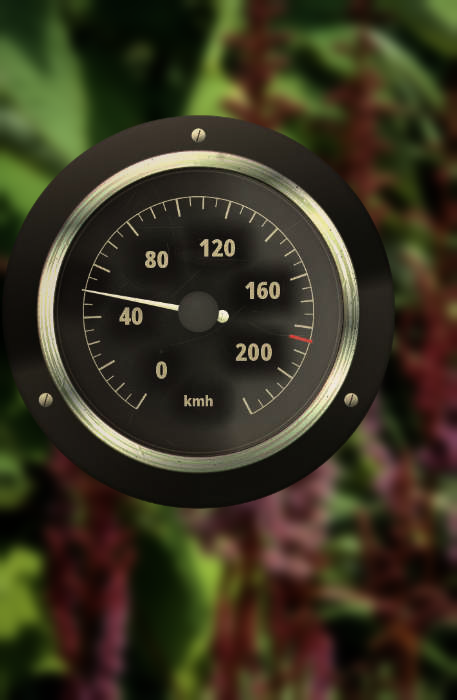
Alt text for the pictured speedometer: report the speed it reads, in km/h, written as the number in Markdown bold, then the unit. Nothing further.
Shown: **50** km/h
